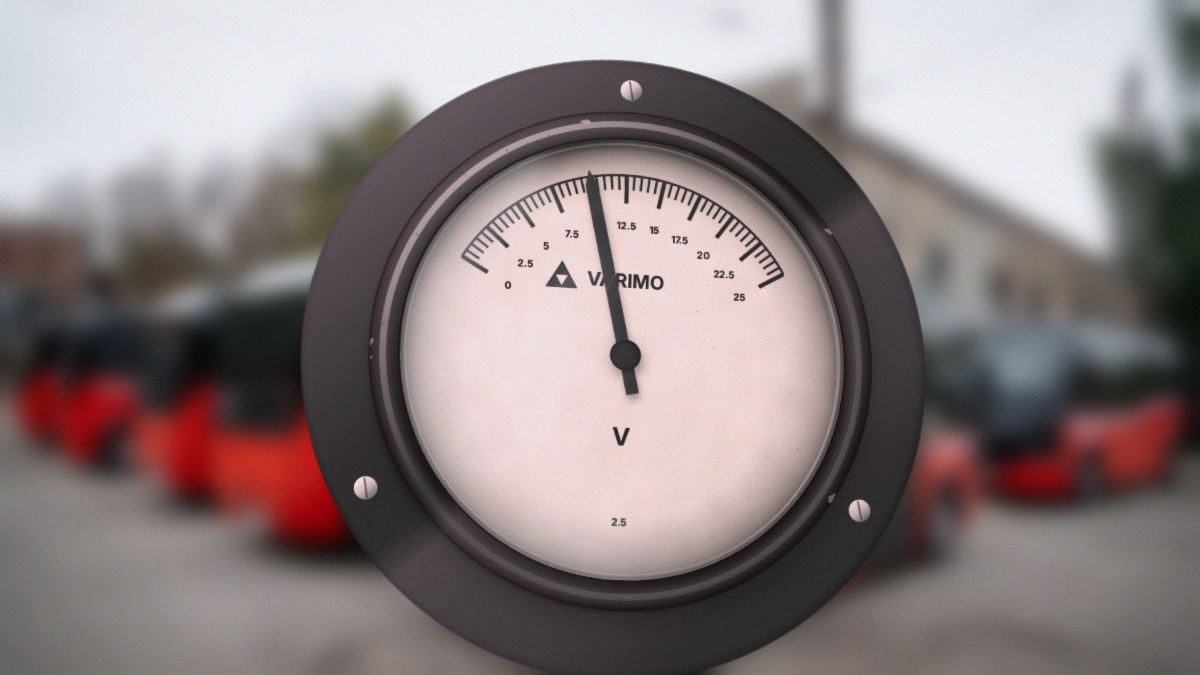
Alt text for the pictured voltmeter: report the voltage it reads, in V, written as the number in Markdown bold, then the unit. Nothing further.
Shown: **10** V
